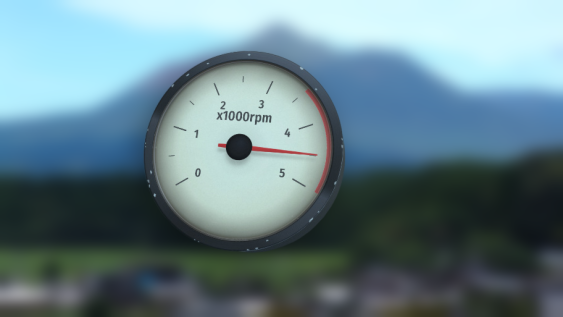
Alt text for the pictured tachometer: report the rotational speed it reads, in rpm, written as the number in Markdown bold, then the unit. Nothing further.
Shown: **4500** rpm
